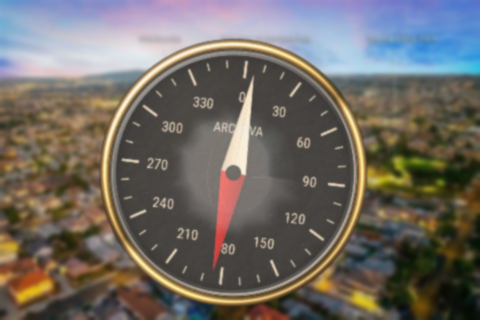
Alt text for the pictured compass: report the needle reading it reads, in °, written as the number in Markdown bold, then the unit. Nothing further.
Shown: **185** °
